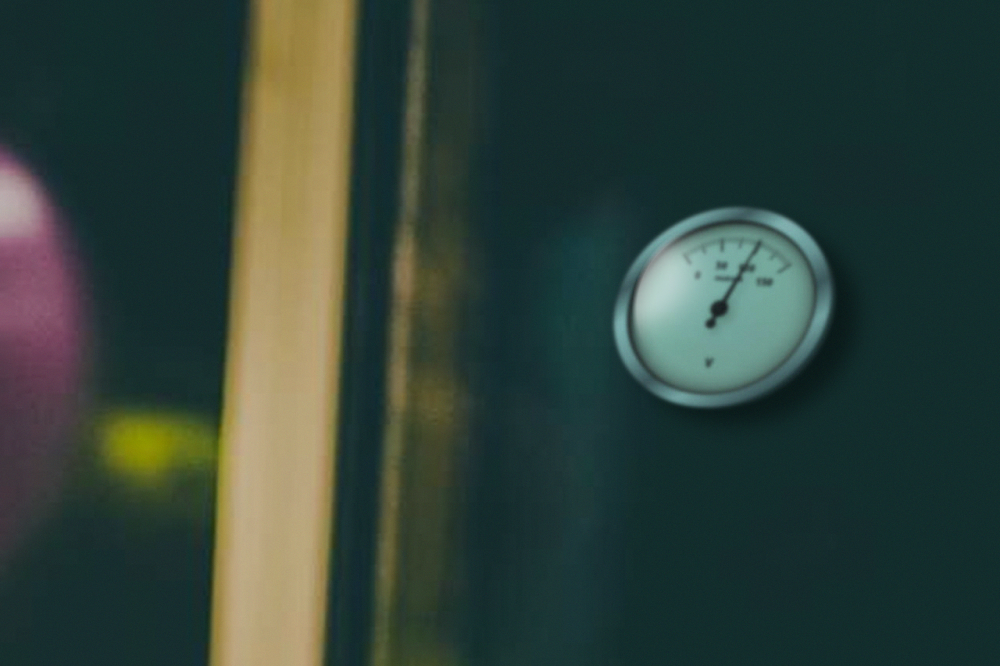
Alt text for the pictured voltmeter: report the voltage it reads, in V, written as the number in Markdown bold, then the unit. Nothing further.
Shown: **100** V
